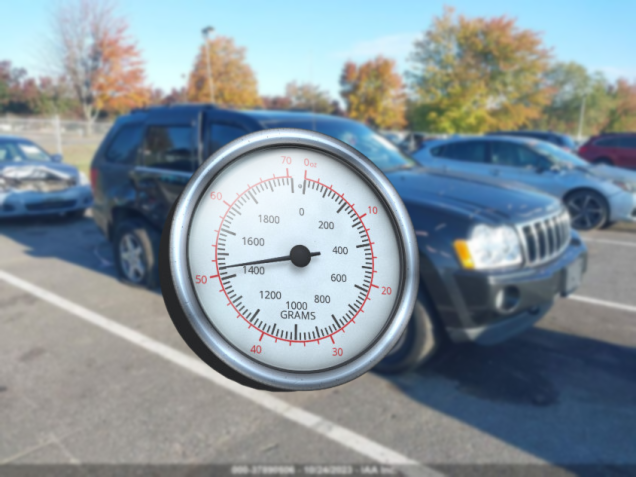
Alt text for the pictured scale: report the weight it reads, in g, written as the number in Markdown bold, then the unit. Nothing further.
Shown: **1440** g
